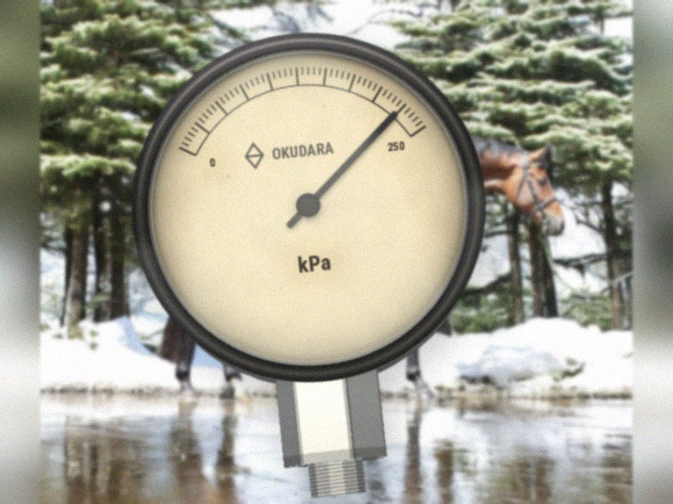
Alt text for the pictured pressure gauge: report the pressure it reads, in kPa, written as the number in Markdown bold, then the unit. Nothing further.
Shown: **225** kPa
